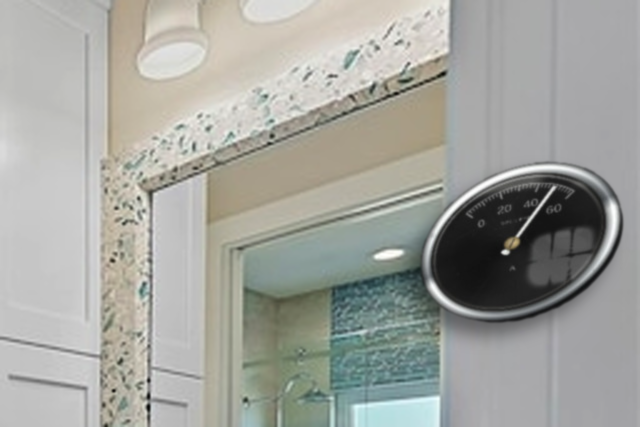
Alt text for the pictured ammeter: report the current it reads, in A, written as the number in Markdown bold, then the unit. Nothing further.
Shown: **50** A
